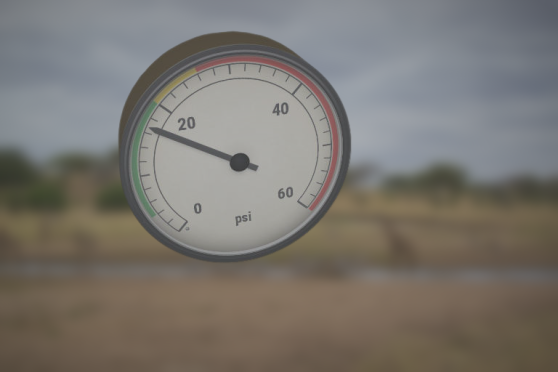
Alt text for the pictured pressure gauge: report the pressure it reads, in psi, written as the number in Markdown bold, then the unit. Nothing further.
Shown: **17** psi
